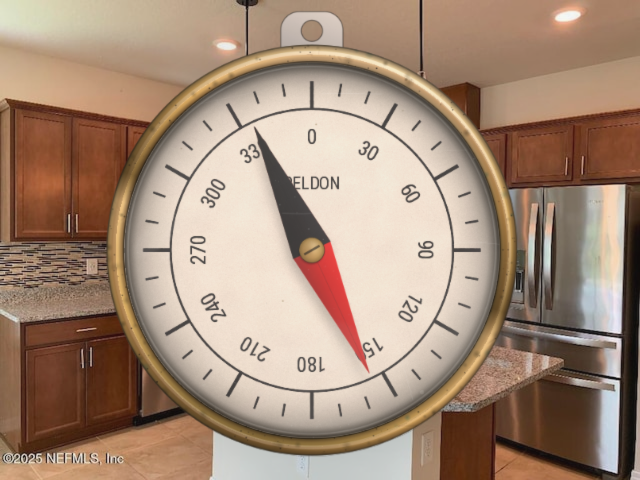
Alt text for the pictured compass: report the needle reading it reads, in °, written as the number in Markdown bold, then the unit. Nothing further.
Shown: **155** °
